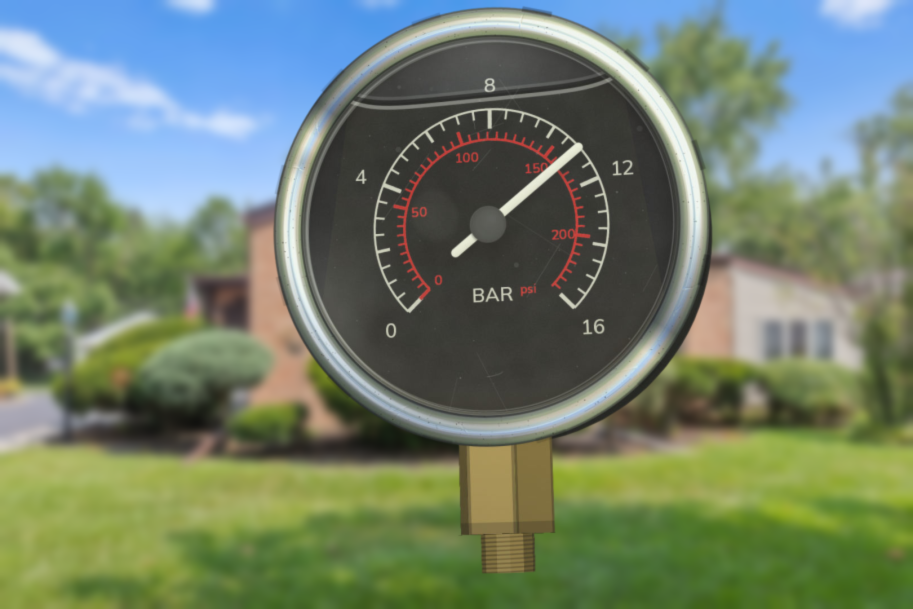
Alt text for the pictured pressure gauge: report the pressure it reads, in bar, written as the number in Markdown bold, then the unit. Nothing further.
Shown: **11** bar
